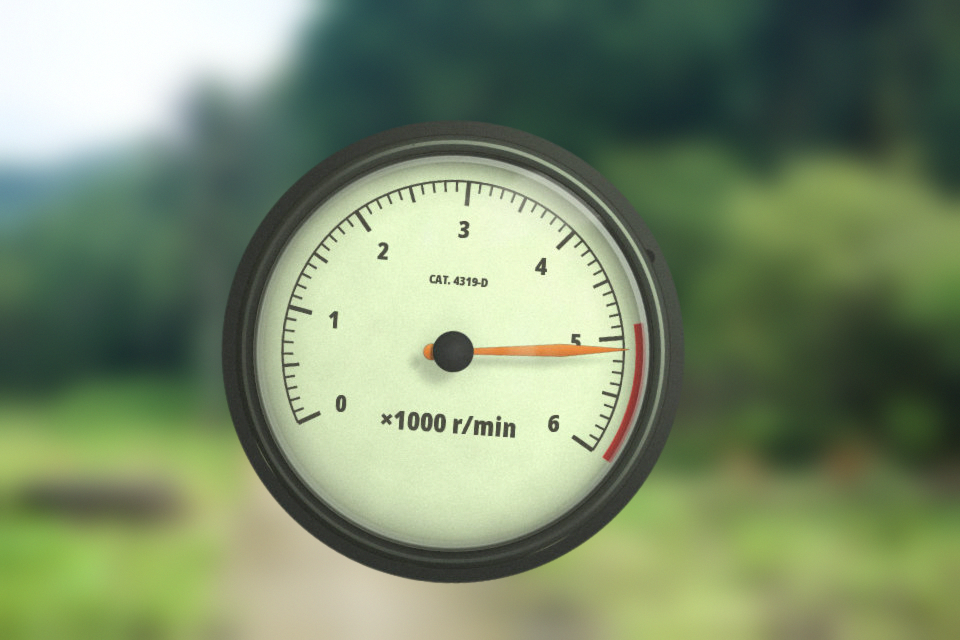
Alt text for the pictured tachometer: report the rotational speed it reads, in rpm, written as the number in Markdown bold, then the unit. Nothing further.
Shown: **5100** rpm
